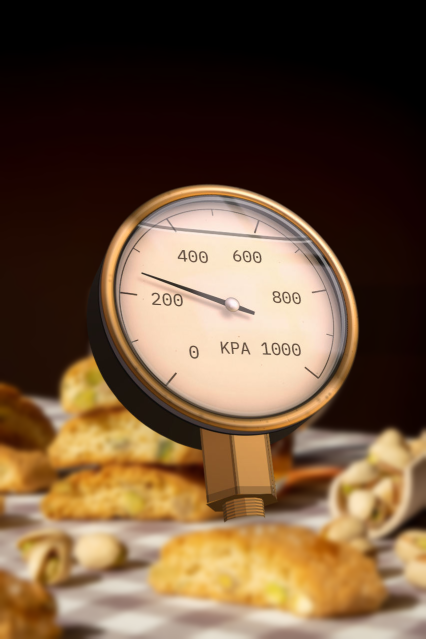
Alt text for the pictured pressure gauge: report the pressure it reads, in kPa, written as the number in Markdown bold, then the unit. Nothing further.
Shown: **250** kPa
